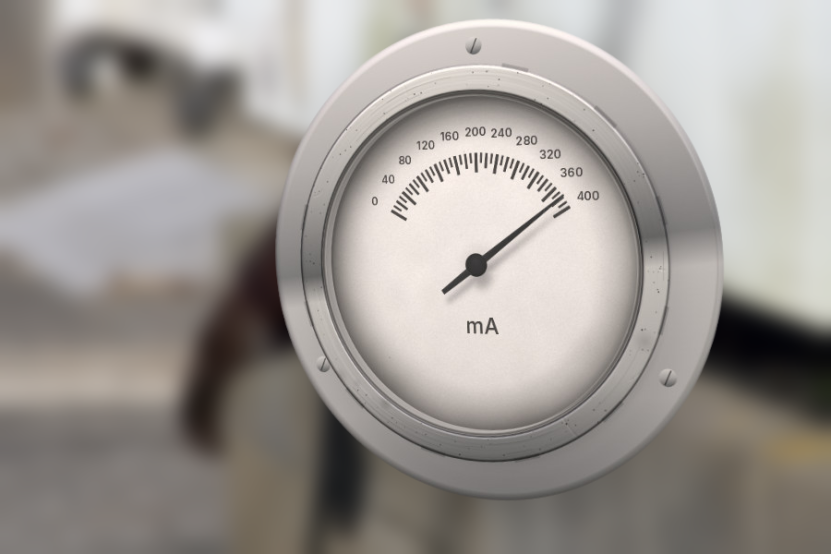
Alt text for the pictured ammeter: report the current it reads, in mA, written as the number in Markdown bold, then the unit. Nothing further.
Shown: **380** mA
